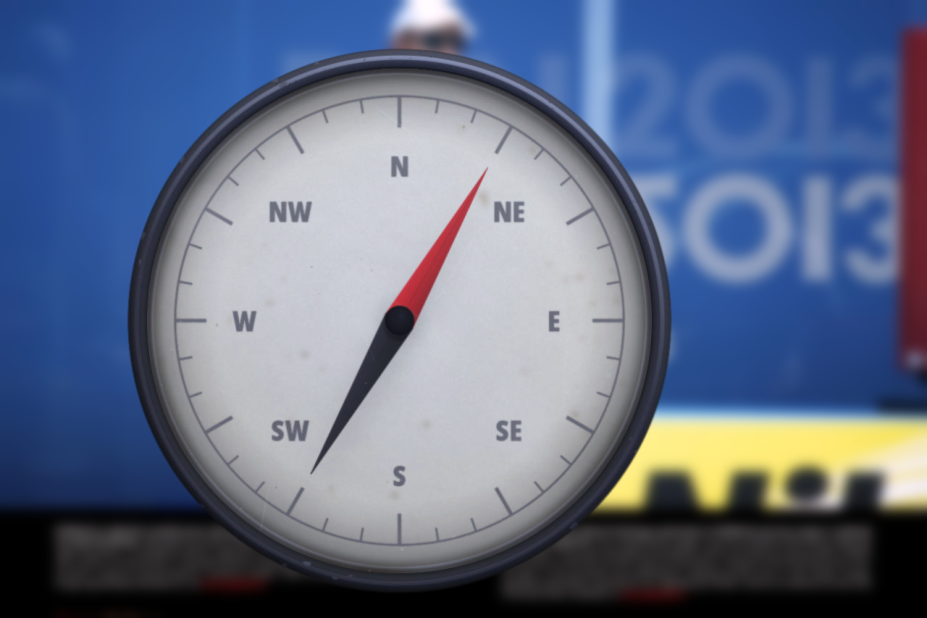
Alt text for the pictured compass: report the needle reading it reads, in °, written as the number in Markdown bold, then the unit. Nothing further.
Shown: **30** °
